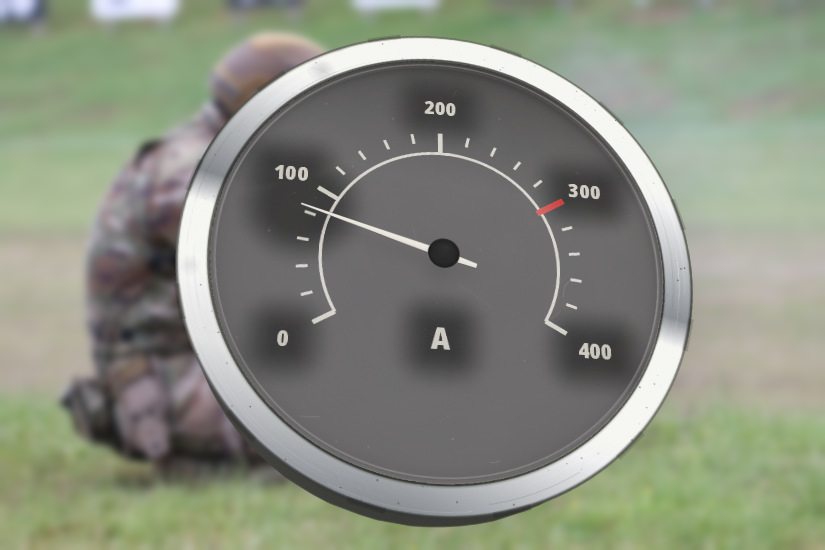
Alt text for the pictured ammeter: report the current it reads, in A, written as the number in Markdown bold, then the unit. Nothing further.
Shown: **80** A
